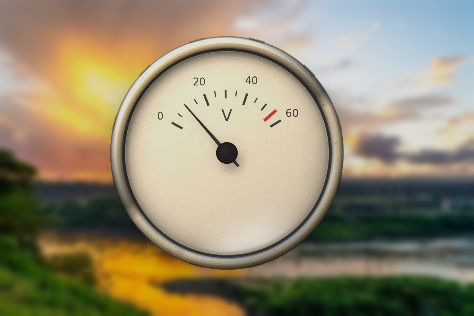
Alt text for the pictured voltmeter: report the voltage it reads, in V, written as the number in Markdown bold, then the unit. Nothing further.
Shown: **10** V
